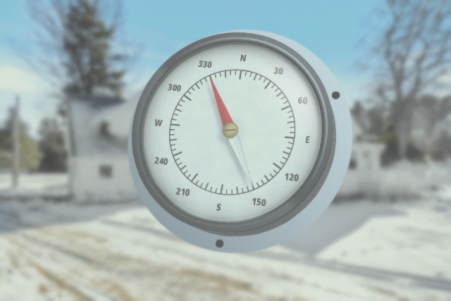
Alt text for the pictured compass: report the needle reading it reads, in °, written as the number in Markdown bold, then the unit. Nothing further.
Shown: **330** °
